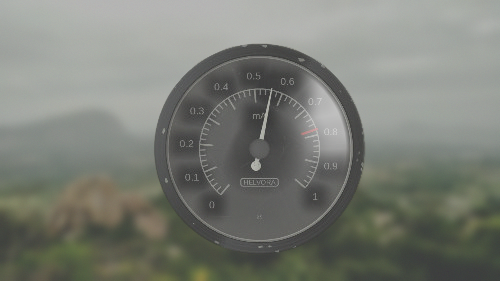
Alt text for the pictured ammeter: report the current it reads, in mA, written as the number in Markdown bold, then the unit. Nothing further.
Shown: **0.56** mA
